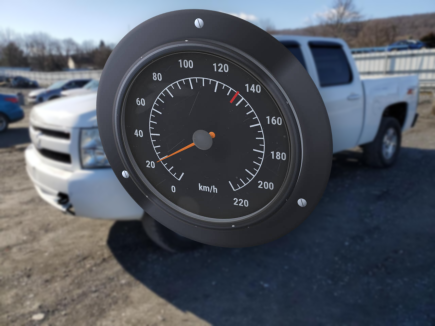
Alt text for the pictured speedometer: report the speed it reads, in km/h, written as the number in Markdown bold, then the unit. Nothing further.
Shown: **20** km/h
